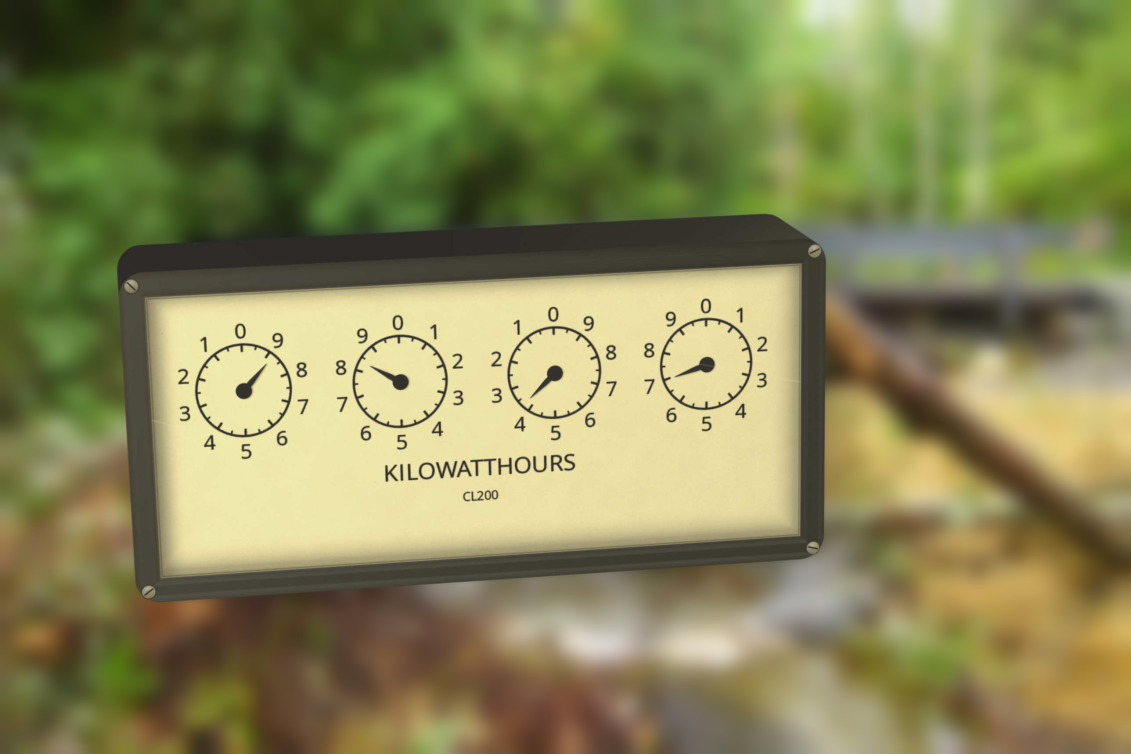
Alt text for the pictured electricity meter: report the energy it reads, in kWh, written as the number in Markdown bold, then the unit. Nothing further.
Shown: **8837** kWh
